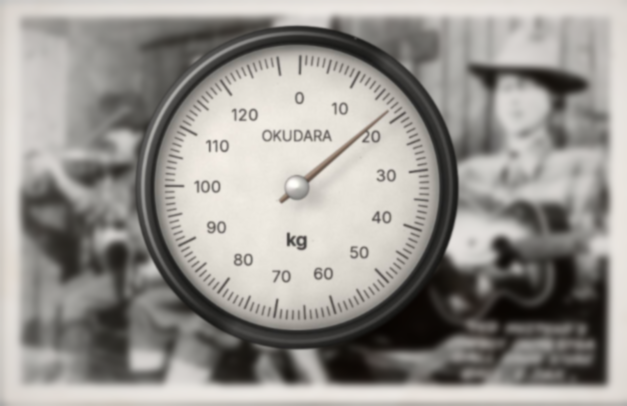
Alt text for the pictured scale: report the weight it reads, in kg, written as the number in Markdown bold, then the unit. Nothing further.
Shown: **18** kg
